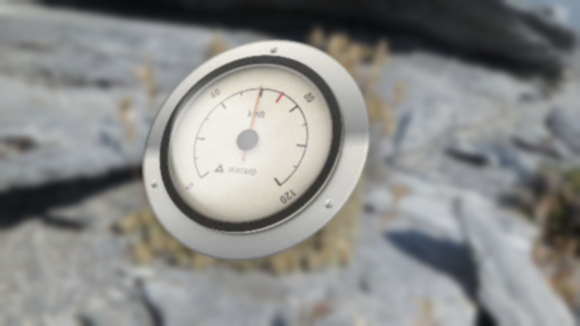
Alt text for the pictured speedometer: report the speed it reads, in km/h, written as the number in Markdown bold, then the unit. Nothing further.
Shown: **60** km/h
